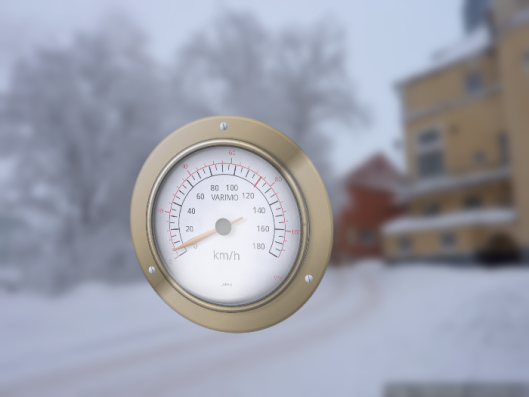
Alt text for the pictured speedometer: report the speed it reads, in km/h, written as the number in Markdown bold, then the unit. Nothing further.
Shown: **5** km/h
